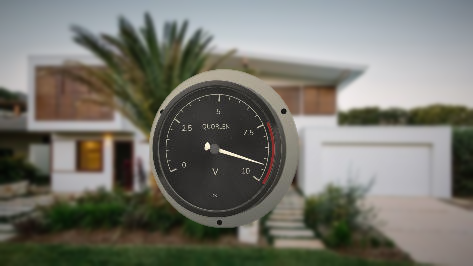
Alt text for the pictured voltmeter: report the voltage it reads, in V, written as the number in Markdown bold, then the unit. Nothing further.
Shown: **9.25** V
